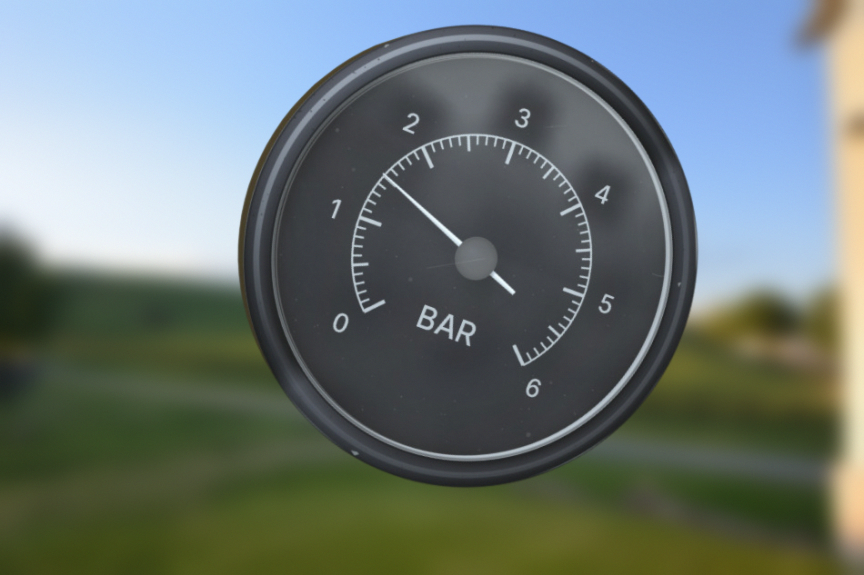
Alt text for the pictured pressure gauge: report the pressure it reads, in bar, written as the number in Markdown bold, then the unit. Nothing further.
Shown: **1.5** bar
